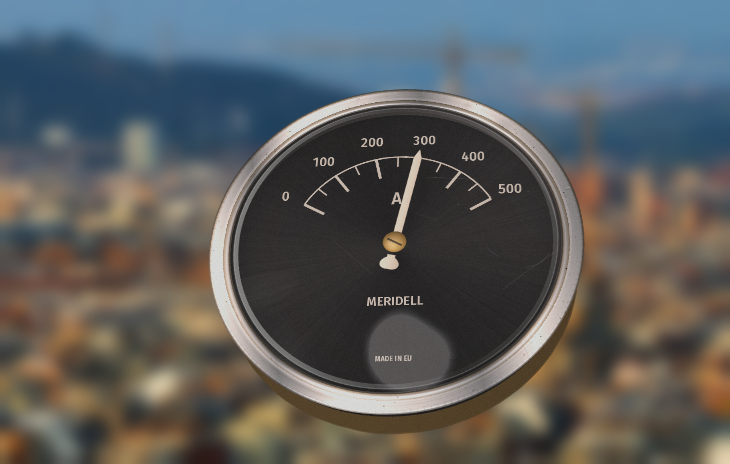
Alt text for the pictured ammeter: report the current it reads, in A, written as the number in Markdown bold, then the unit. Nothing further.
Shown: **300** A
